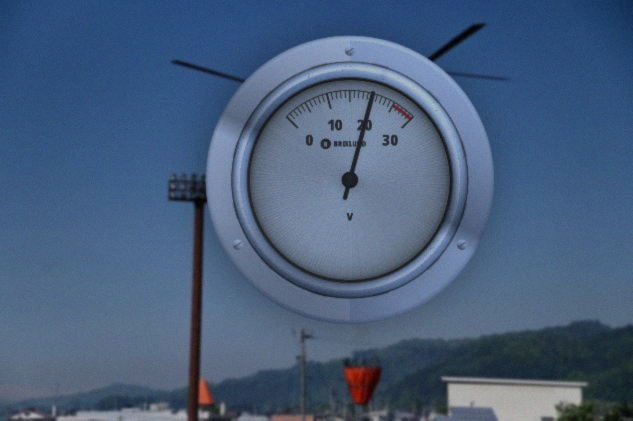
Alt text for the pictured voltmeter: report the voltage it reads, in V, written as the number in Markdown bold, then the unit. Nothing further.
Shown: **20** V
